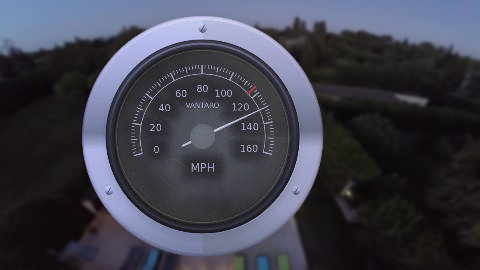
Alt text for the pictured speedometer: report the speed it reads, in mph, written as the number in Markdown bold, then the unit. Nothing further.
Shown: **130** mph
